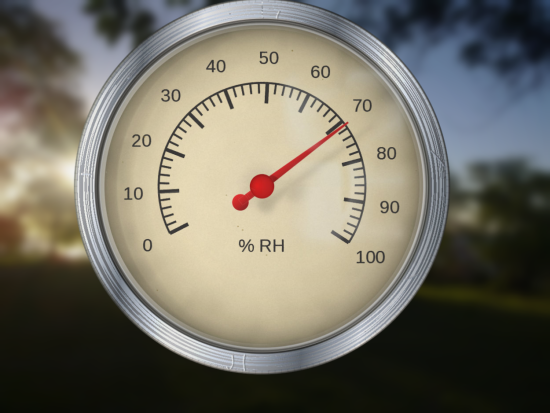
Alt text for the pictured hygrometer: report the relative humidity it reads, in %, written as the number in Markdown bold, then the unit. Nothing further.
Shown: **71** %
